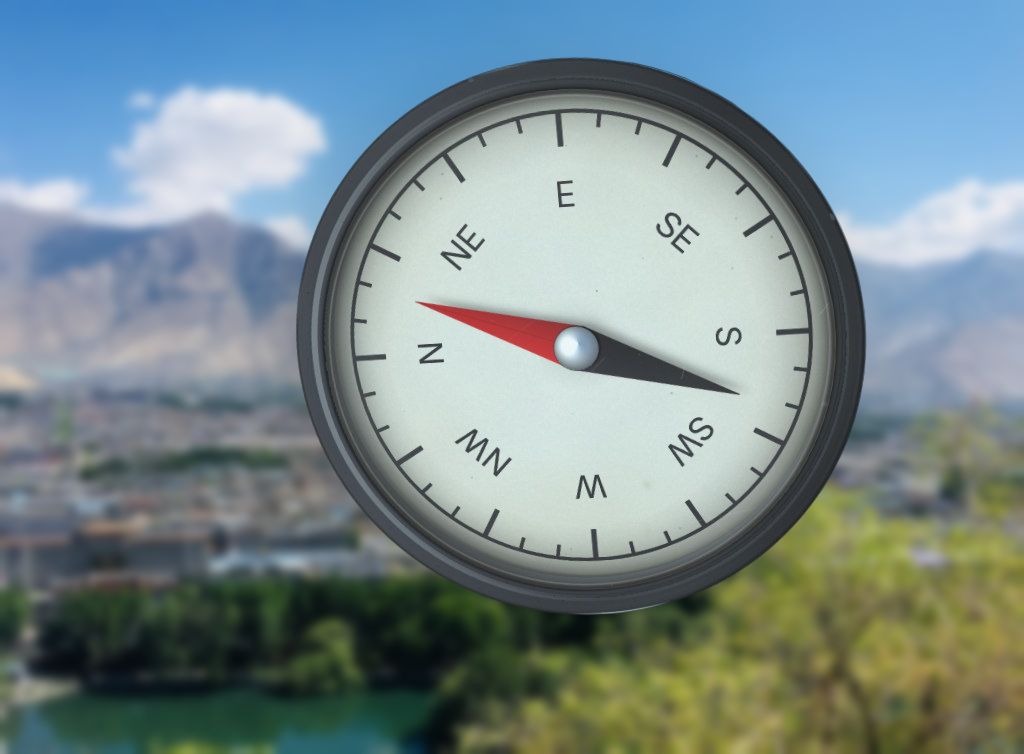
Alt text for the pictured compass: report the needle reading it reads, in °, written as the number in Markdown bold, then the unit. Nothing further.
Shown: **20** °
